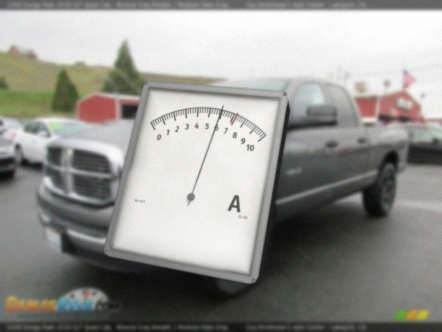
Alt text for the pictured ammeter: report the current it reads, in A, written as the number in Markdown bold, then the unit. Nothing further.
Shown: **6** A
